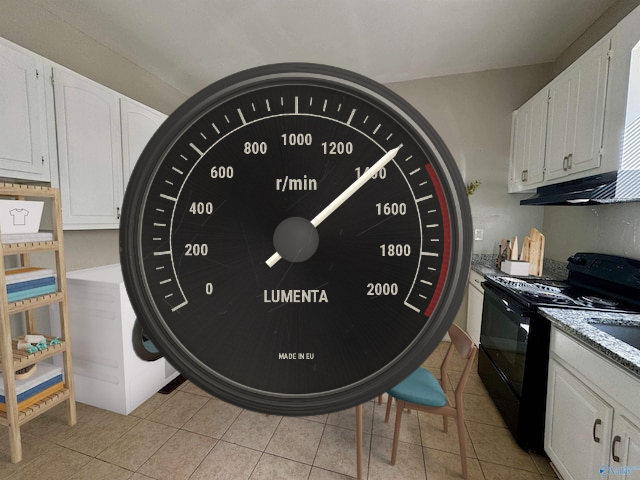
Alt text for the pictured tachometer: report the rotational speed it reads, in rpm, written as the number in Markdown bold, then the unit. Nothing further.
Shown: **1400** rpm
